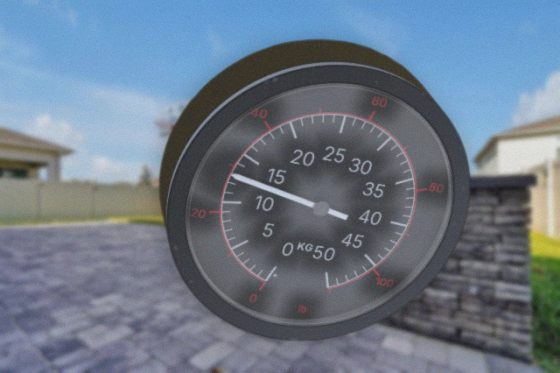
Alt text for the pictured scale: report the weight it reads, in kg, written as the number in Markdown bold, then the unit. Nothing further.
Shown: **13** kg
